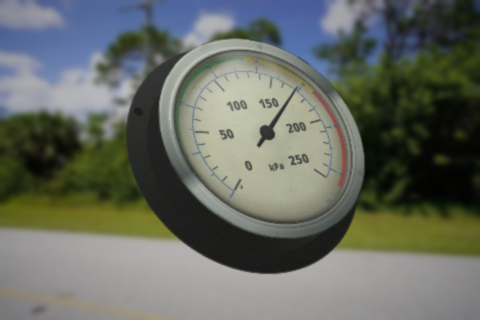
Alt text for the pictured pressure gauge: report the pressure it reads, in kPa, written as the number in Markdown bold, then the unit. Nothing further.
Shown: **170** kPa
